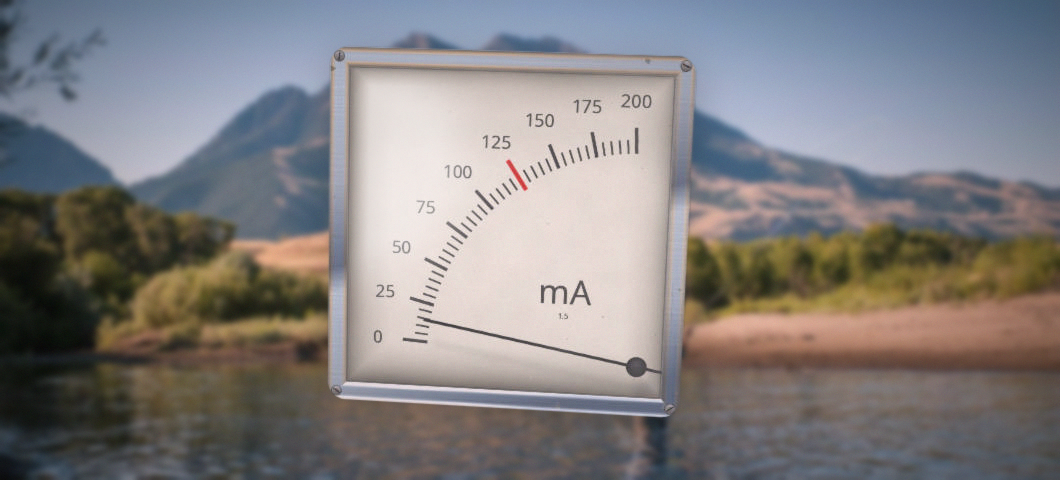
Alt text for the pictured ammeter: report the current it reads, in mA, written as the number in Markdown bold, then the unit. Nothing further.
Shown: **15** mA
